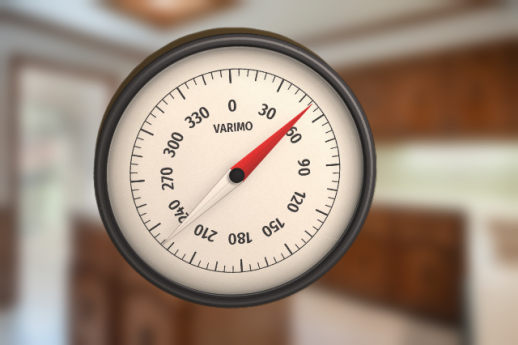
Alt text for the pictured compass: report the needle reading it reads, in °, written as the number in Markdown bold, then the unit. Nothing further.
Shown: **50** °
